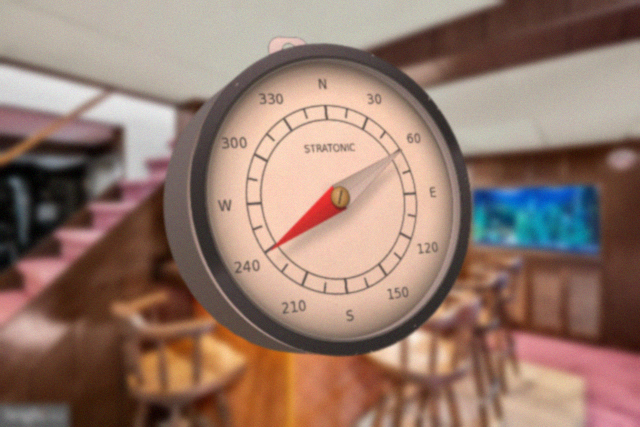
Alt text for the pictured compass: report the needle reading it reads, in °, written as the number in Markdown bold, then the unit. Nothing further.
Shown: **240** °
